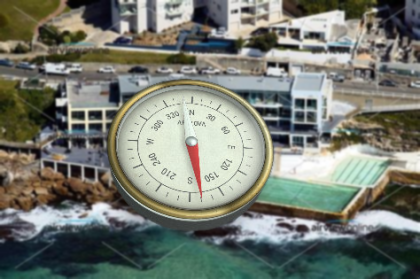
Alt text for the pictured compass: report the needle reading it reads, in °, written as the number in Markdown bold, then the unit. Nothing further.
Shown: **170** °
